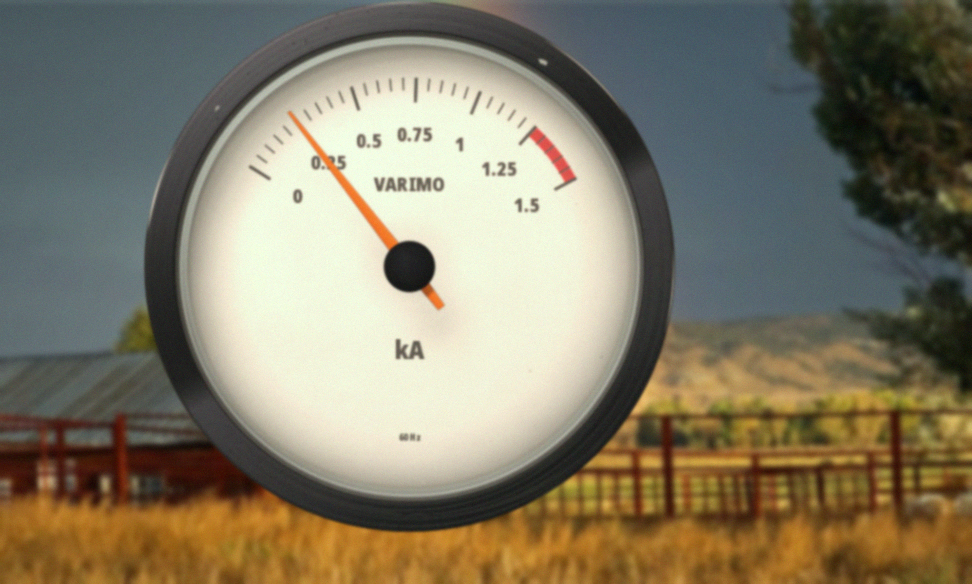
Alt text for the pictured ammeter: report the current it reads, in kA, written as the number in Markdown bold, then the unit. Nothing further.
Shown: **0.25** kA
